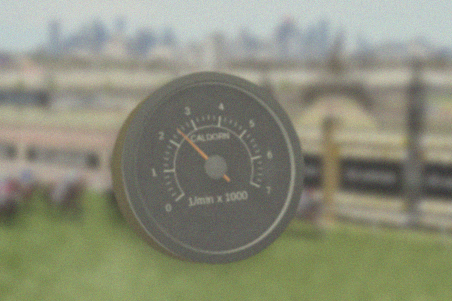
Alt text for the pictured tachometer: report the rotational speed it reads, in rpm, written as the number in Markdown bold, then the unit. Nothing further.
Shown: **2400** rpm
